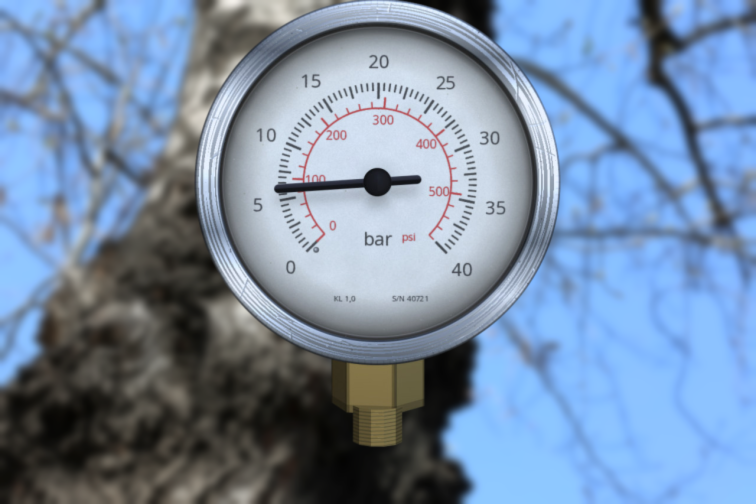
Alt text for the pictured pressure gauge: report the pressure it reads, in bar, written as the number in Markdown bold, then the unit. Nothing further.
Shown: **6** bar
